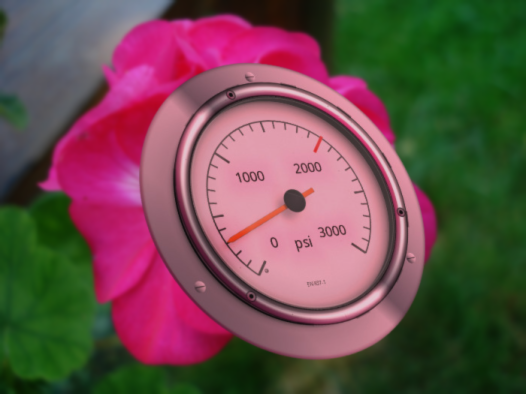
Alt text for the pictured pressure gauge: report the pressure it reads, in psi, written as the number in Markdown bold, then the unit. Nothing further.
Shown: **300** psi
